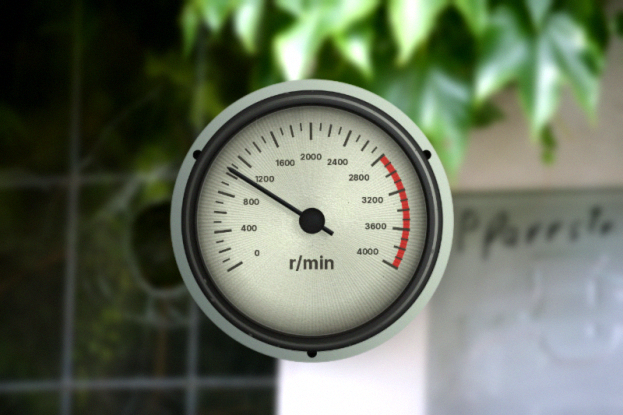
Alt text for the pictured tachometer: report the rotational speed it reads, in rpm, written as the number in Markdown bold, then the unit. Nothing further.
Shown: **1050** rpm
